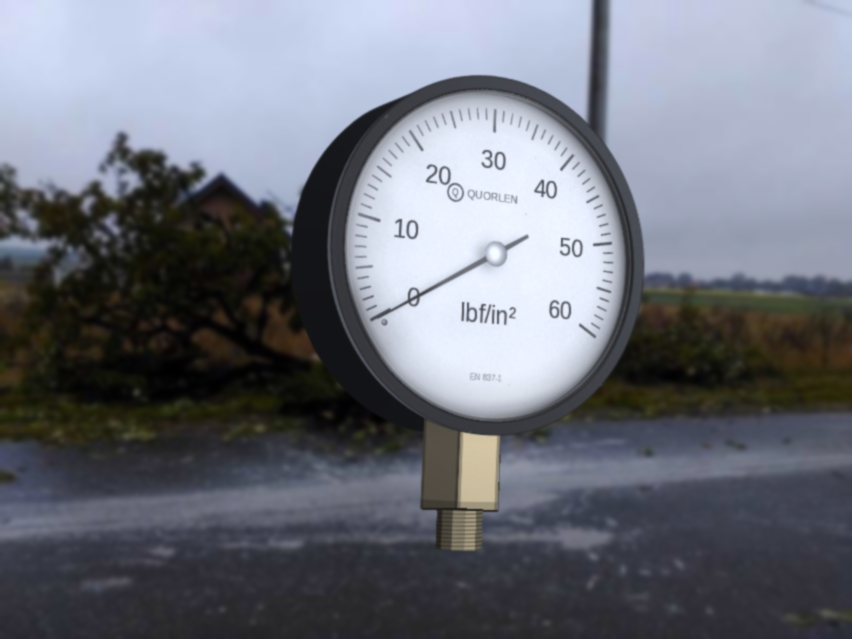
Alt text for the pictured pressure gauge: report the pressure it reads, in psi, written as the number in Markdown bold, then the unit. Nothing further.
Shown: **0** psi
